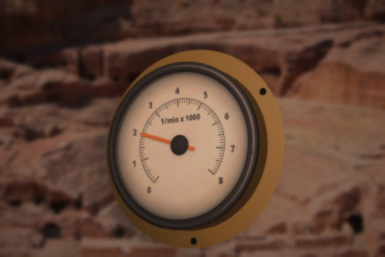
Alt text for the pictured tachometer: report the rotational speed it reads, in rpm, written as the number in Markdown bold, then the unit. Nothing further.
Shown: **2000** rpm
